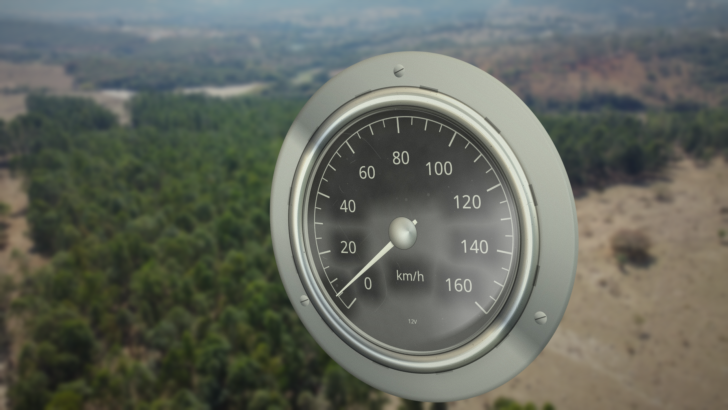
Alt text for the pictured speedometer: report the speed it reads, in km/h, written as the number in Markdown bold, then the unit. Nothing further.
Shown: **5** km/h
